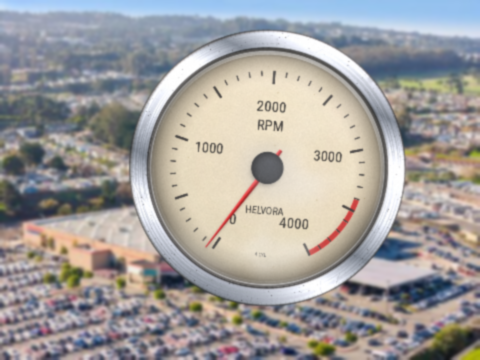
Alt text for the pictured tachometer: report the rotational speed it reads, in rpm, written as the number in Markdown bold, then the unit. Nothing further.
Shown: **50** rpm
